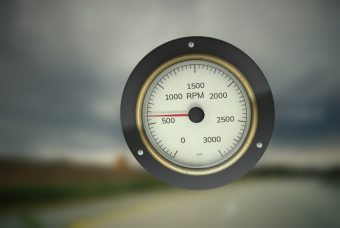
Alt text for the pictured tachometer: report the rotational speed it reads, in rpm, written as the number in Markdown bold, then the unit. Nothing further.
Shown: **600** rpm
